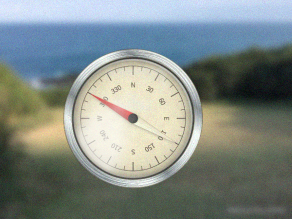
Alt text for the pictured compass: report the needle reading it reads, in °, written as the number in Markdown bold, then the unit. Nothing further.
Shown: **300** °
